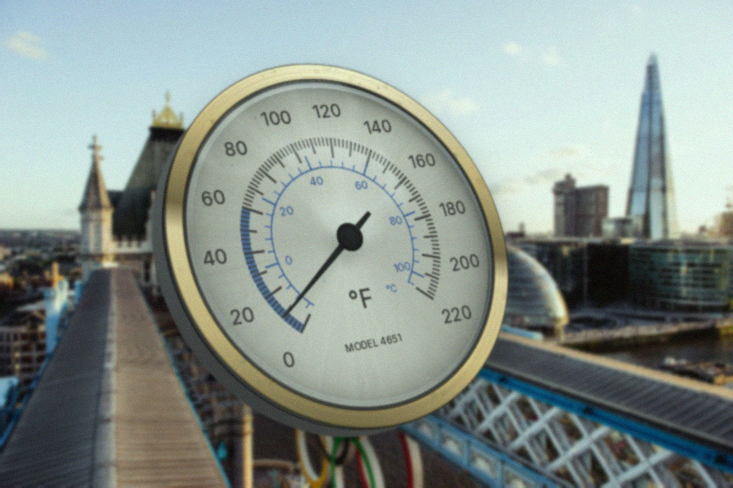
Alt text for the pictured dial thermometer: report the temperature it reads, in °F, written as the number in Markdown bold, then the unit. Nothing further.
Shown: **10** °F
